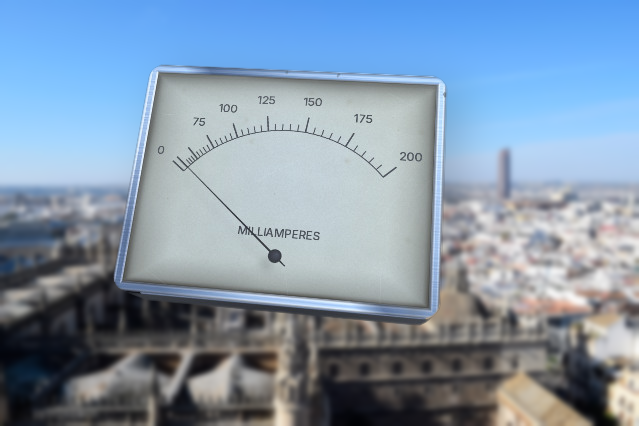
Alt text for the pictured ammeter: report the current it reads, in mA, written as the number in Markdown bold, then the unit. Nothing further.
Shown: **25** mA
